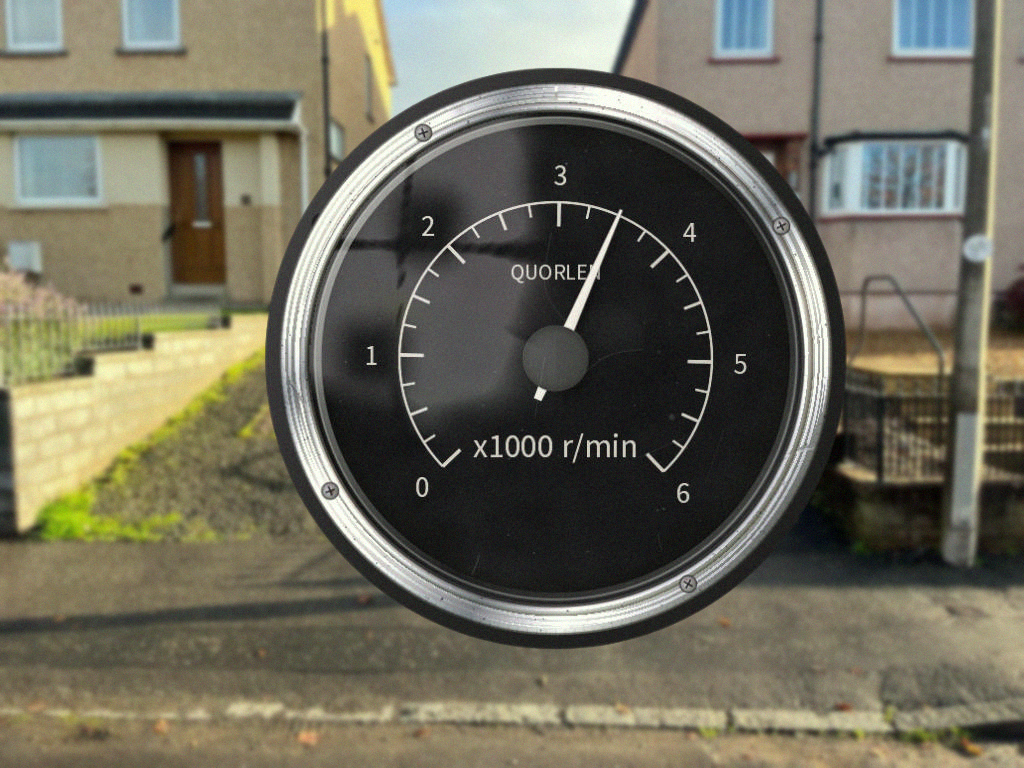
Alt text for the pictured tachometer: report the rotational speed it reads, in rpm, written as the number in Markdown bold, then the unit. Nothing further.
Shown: **3500** rpm
